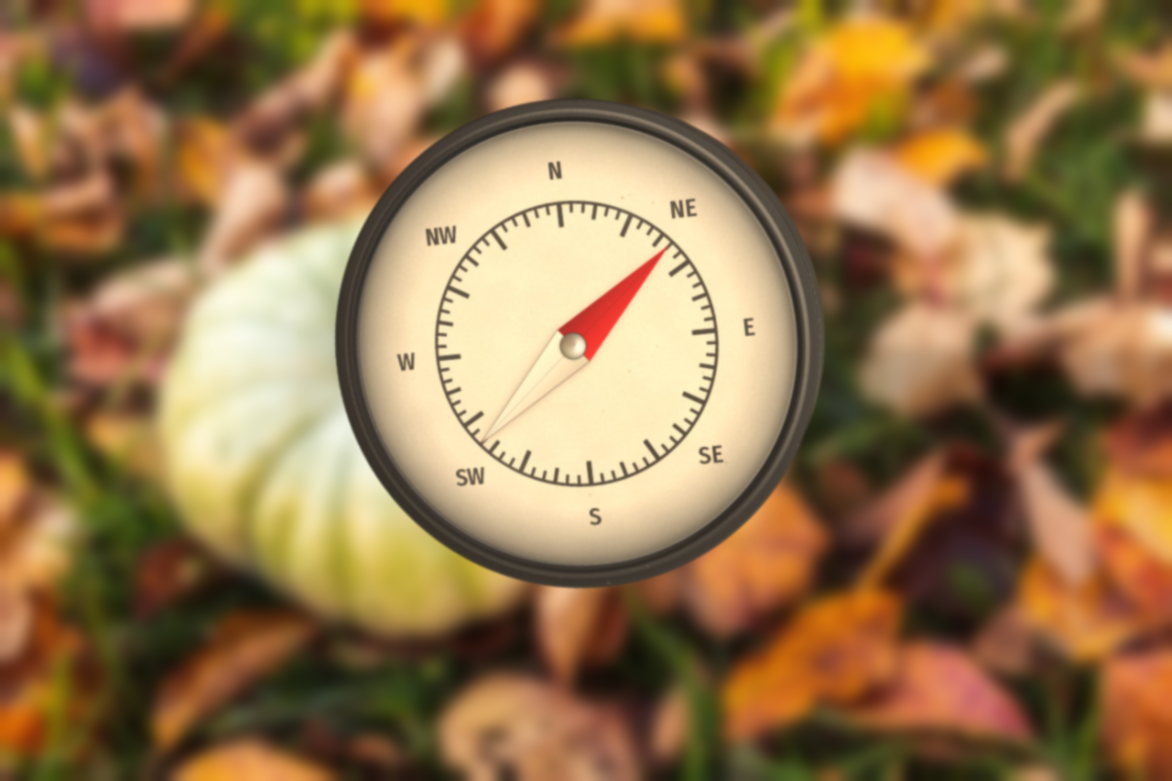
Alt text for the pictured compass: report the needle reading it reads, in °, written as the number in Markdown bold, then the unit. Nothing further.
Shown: **50** °
